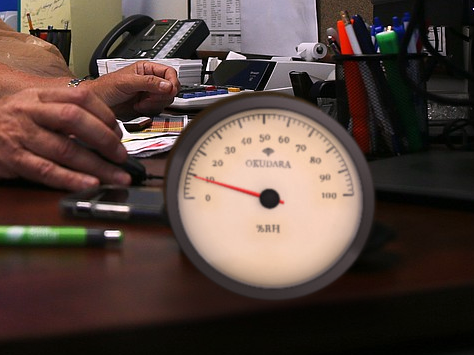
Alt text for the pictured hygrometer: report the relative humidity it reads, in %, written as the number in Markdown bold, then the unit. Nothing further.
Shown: **10** %
